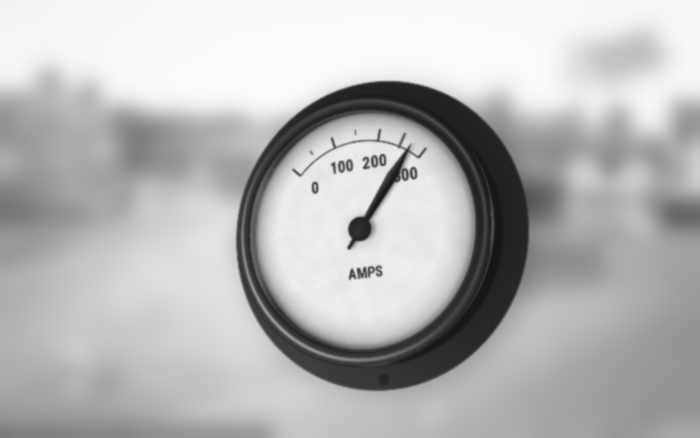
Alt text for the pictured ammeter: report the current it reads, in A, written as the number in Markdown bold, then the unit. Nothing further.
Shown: **275** A
